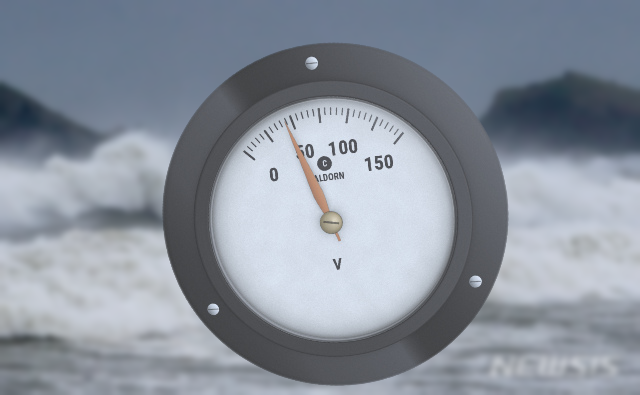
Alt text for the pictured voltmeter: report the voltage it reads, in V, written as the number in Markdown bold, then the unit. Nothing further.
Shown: **45** V
